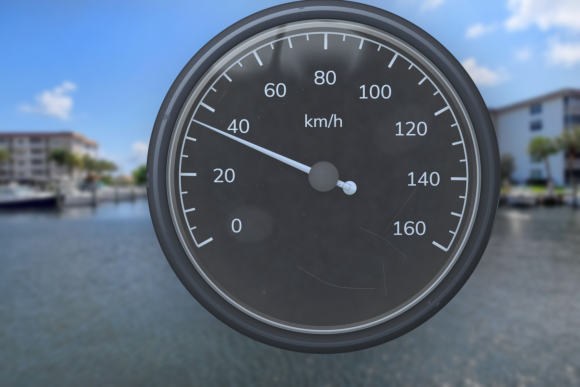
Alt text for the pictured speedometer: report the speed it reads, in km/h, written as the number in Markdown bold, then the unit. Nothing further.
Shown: **35** km/h
